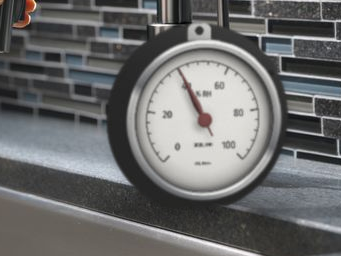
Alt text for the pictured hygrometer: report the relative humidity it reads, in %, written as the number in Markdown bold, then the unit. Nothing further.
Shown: **40** %
